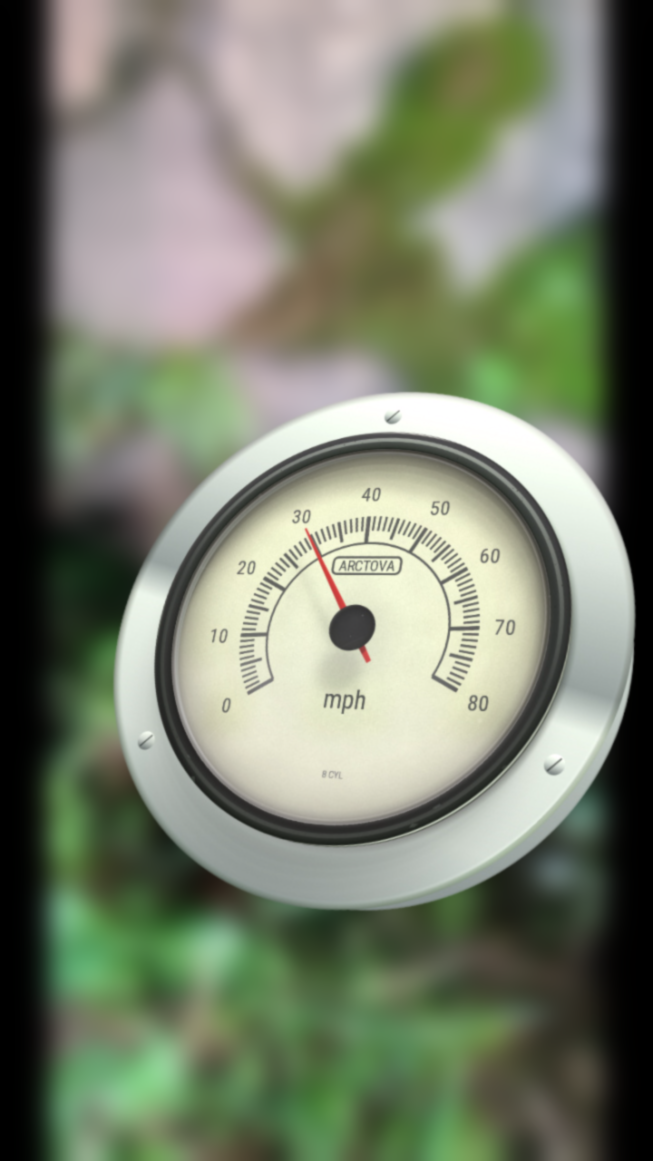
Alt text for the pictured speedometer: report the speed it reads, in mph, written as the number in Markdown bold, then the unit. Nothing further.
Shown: **30** mph
